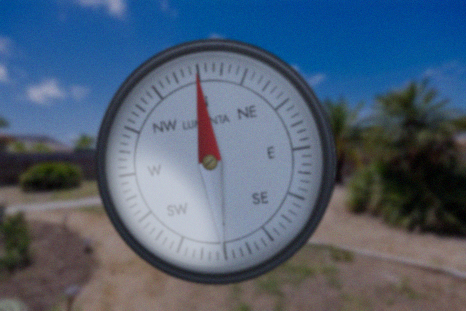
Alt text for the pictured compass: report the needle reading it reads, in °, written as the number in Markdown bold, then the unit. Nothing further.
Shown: **0** °
